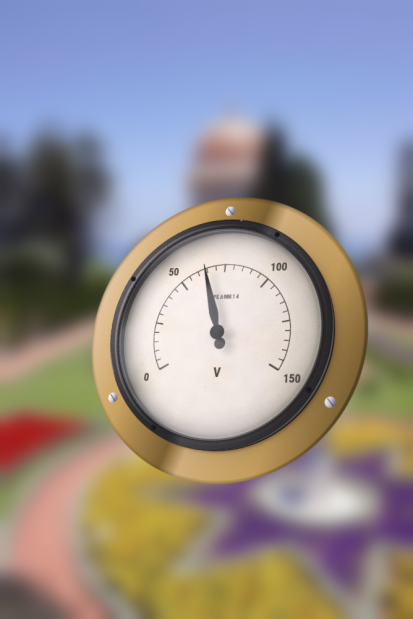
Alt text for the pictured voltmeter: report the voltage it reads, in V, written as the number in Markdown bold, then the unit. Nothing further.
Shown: **65** V
